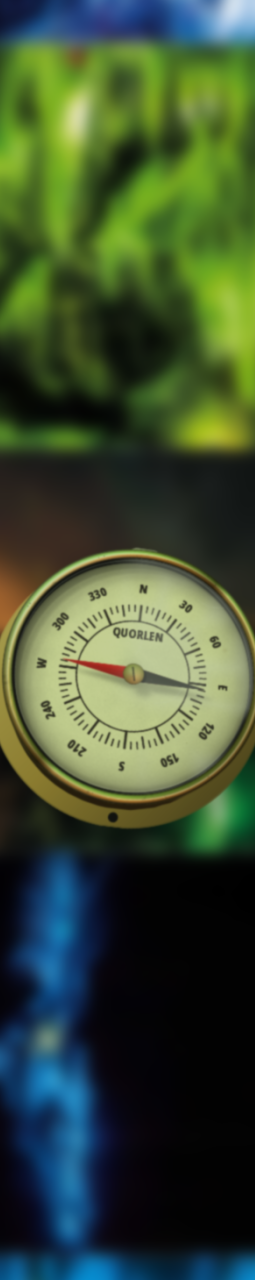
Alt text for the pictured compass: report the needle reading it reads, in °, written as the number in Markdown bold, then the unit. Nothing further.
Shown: **275** °
